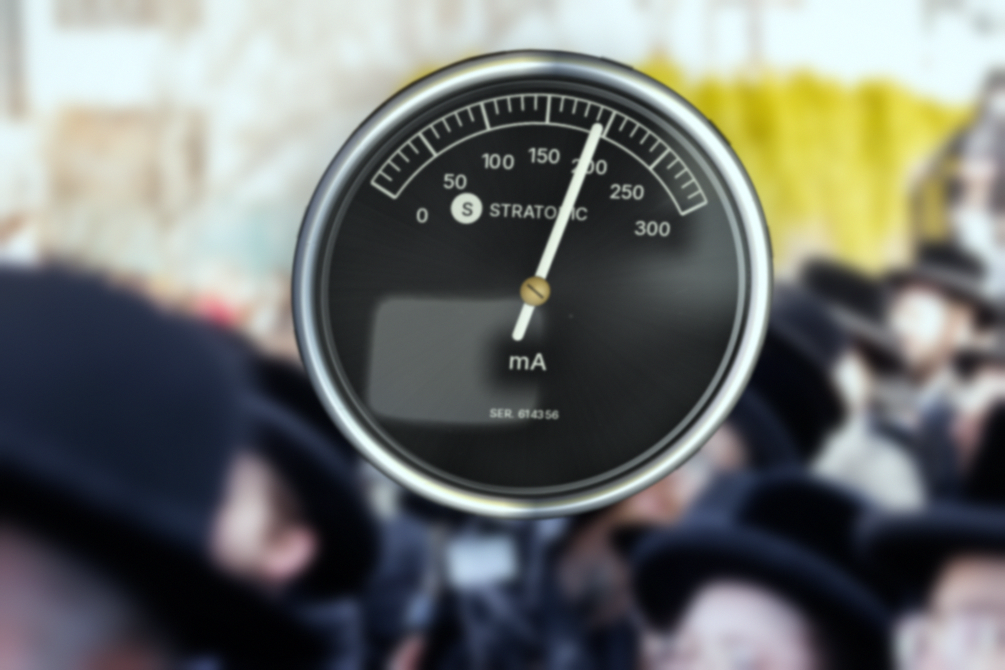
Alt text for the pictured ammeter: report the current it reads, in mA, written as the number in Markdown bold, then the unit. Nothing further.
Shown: **190** mA
